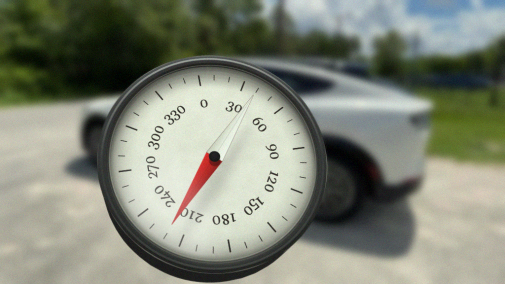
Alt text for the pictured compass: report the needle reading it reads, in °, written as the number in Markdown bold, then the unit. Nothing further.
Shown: **220** °
